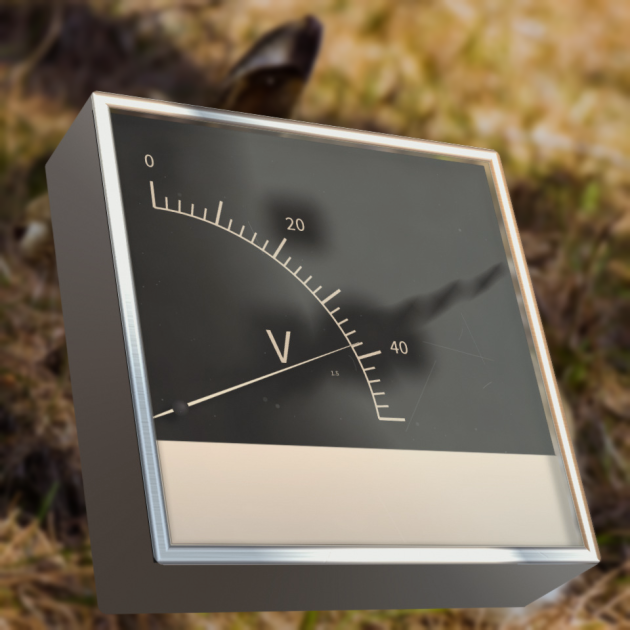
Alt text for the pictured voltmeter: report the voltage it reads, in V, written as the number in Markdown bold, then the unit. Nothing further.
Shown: **38** V
